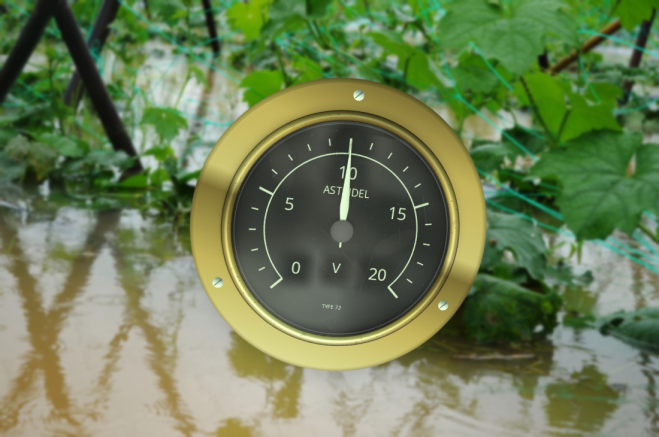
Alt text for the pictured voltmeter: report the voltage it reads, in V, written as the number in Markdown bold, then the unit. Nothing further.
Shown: **10** V
